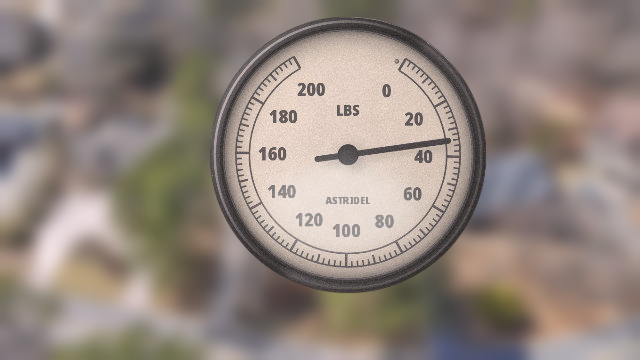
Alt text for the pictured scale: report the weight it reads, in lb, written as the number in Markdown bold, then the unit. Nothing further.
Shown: **34** lb
